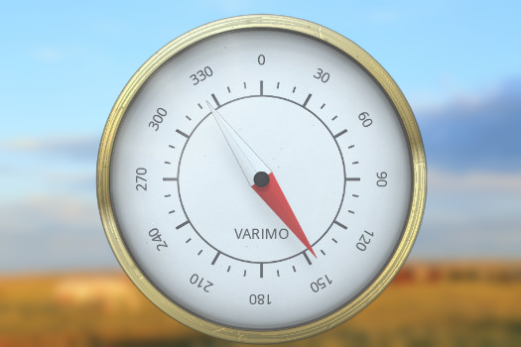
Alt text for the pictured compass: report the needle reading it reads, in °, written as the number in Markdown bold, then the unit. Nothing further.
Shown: **145** °
